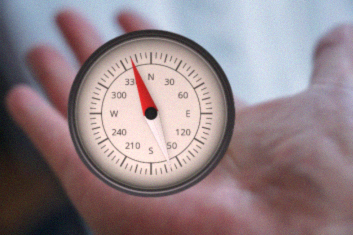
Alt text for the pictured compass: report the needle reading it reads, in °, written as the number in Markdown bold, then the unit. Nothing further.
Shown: **340** °
